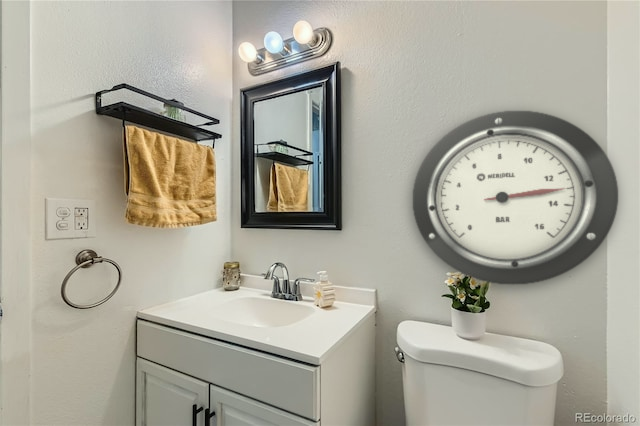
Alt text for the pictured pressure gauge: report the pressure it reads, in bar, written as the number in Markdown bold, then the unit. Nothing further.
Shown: **13** bar
